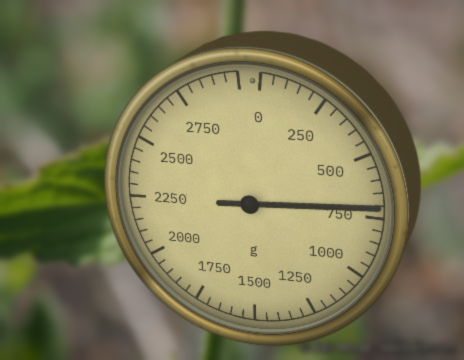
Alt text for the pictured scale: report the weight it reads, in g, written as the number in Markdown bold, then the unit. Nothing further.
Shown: **700** g
